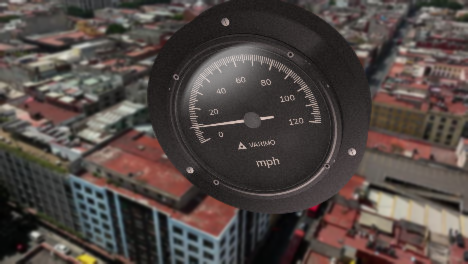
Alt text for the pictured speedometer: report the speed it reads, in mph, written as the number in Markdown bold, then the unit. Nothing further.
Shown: **10** mph
